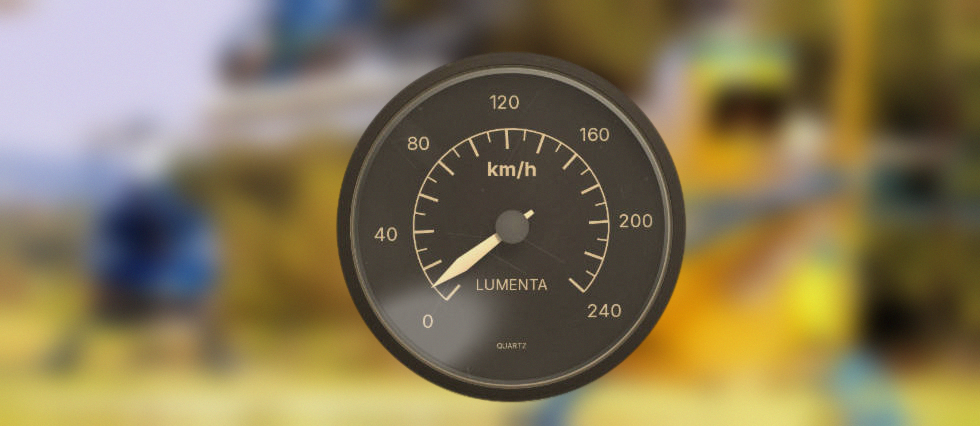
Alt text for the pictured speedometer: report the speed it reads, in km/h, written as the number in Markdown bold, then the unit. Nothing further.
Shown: **10** km/h
